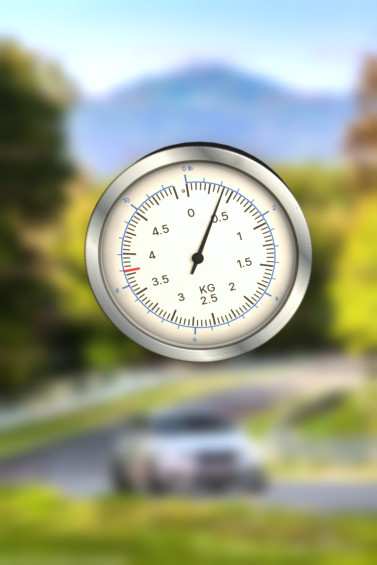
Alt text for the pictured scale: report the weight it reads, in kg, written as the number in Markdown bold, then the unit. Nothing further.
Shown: **0.4** kg
